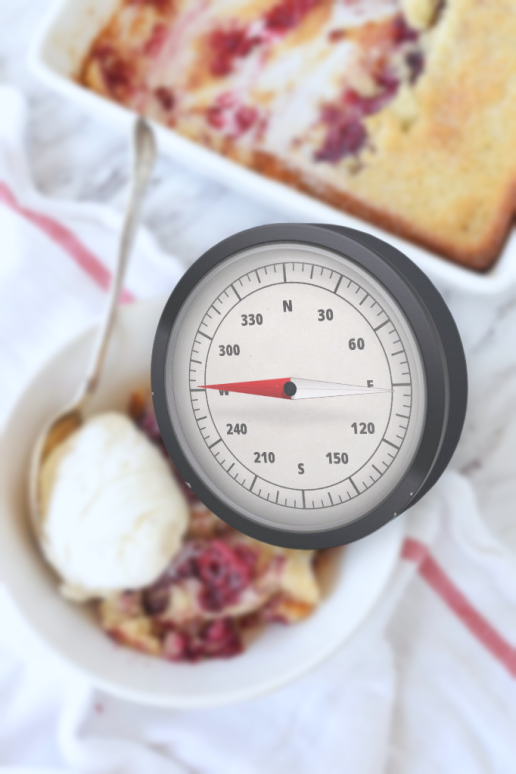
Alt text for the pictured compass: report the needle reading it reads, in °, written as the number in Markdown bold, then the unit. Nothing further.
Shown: **272.5** °
